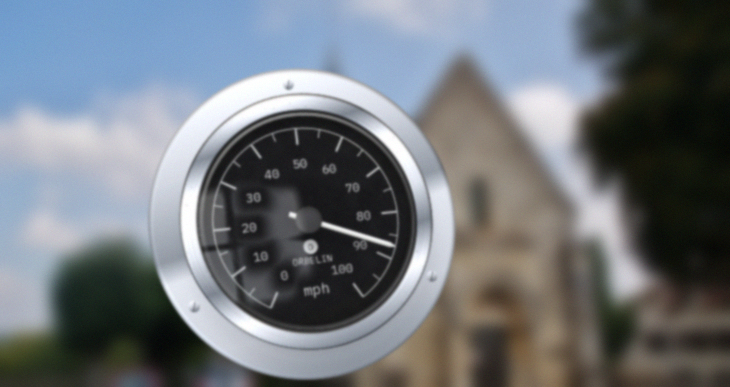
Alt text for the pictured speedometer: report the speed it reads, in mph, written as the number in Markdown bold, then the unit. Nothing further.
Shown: **87.5** mph
